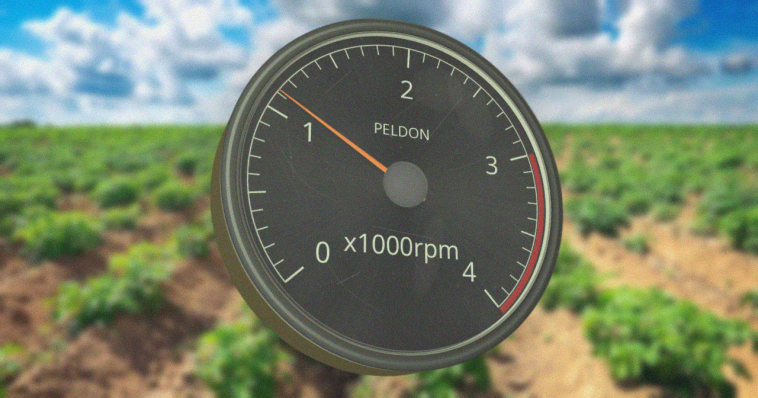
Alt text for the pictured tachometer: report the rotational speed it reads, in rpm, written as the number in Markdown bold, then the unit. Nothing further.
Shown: **1100** rpm
